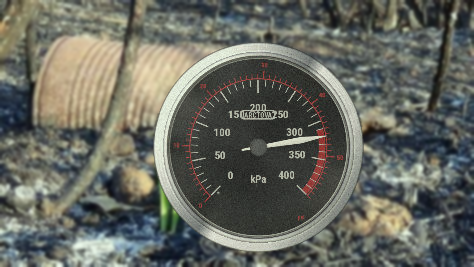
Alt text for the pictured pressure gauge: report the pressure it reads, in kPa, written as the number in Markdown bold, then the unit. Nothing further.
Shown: **320** kPa
